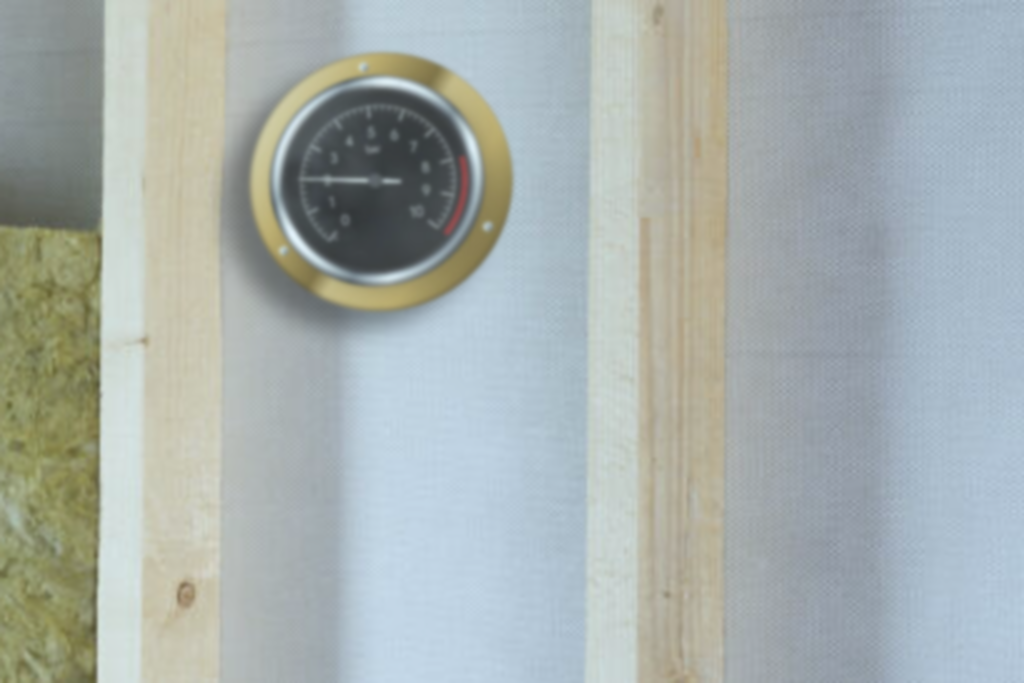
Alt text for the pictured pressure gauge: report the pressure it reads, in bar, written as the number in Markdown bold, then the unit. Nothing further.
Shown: **2** bar
